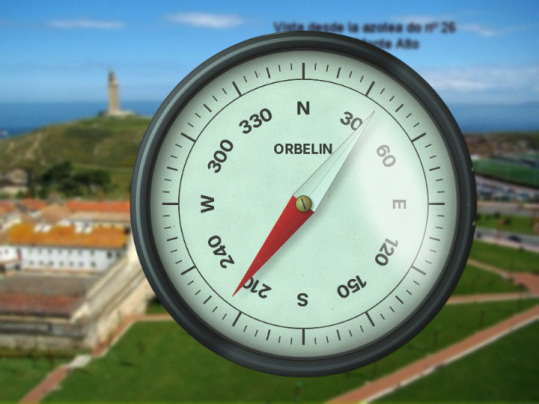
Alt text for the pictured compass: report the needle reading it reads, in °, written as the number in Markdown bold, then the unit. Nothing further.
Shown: **217.5** °
